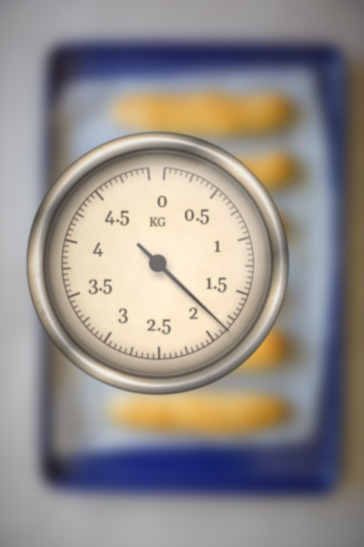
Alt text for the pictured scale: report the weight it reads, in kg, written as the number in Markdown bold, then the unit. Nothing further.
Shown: **1.85** kg
